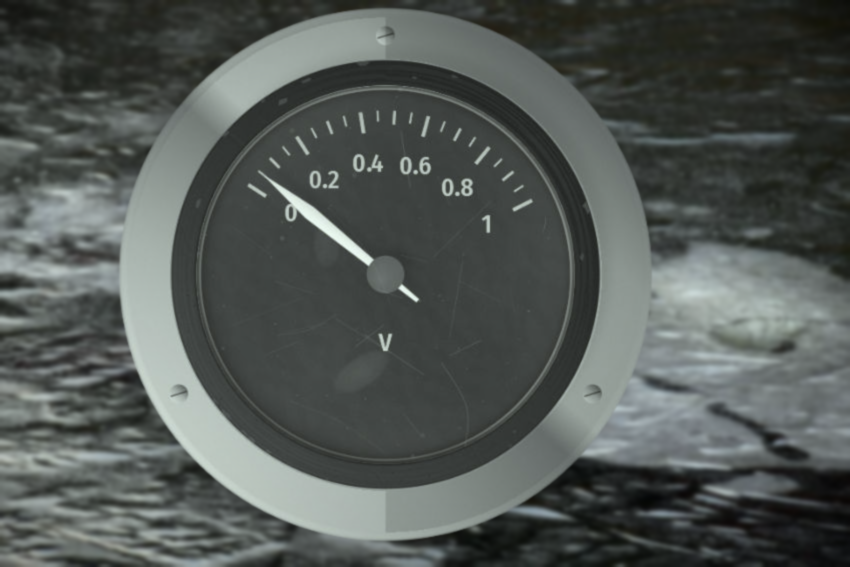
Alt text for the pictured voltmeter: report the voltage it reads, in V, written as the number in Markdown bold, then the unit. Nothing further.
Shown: **0.05** V
